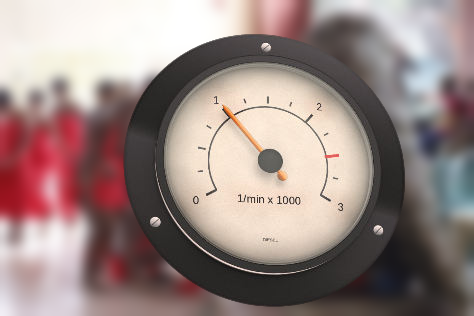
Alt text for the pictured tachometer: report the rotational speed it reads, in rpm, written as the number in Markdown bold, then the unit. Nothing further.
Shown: **1000** rpm
